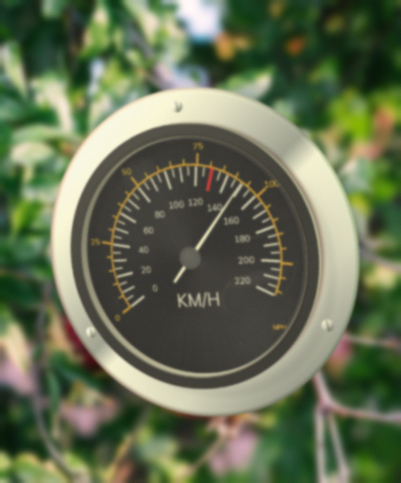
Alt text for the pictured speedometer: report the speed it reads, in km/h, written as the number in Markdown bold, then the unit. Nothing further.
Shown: **150** km/h
